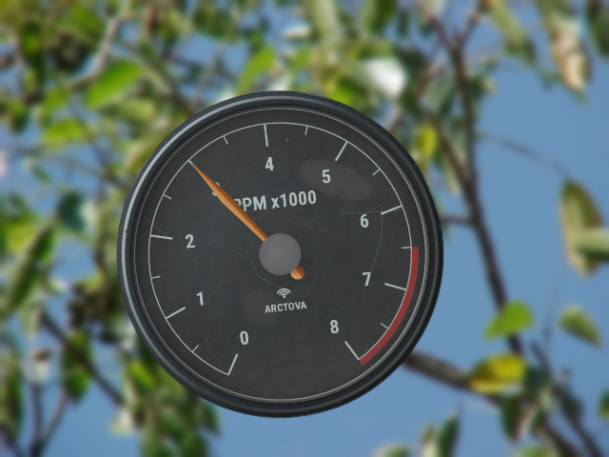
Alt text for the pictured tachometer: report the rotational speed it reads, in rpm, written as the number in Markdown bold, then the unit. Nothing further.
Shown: **3000** rpm
